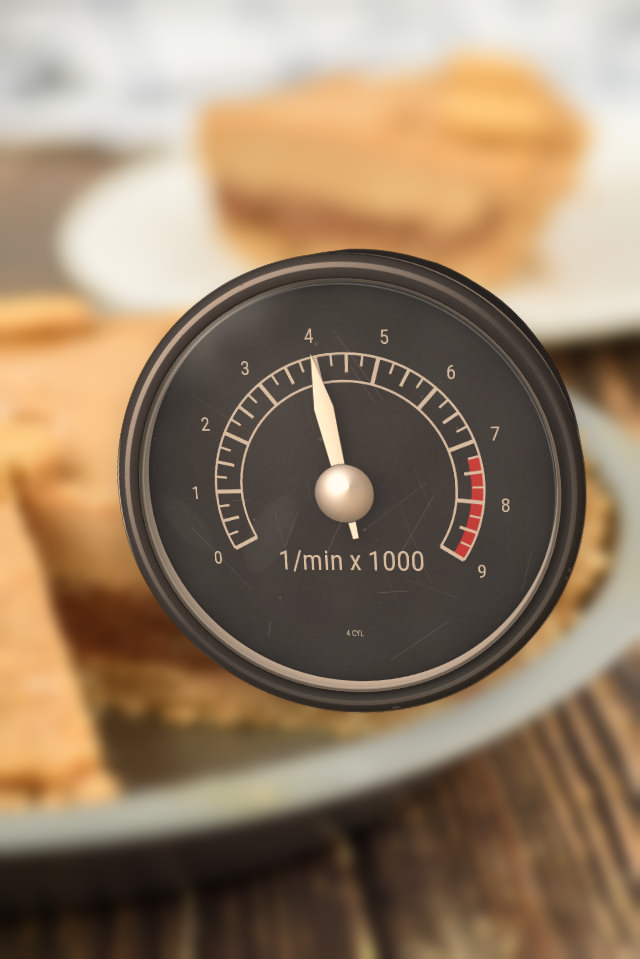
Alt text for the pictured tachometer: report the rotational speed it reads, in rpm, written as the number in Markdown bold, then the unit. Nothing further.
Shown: **4000** rpm
